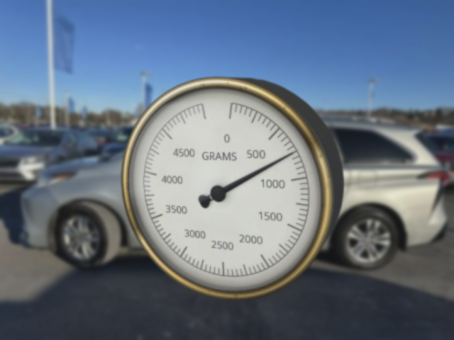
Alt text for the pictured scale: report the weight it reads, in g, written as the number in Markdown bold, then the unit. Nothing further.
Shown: **750** g
